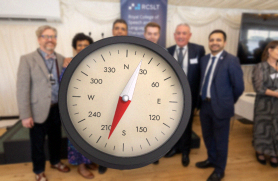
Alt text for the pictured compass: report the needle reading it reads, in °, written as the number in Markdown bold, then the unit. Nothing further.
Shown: **200** °
